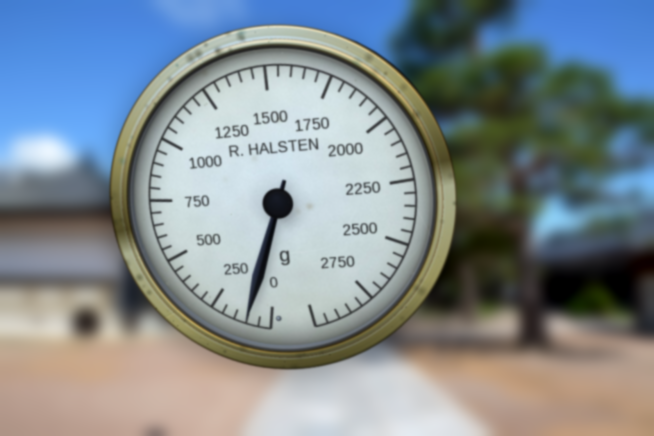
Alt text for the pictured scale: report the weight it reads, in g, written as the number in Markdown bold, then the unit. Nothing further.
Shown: **100** g
